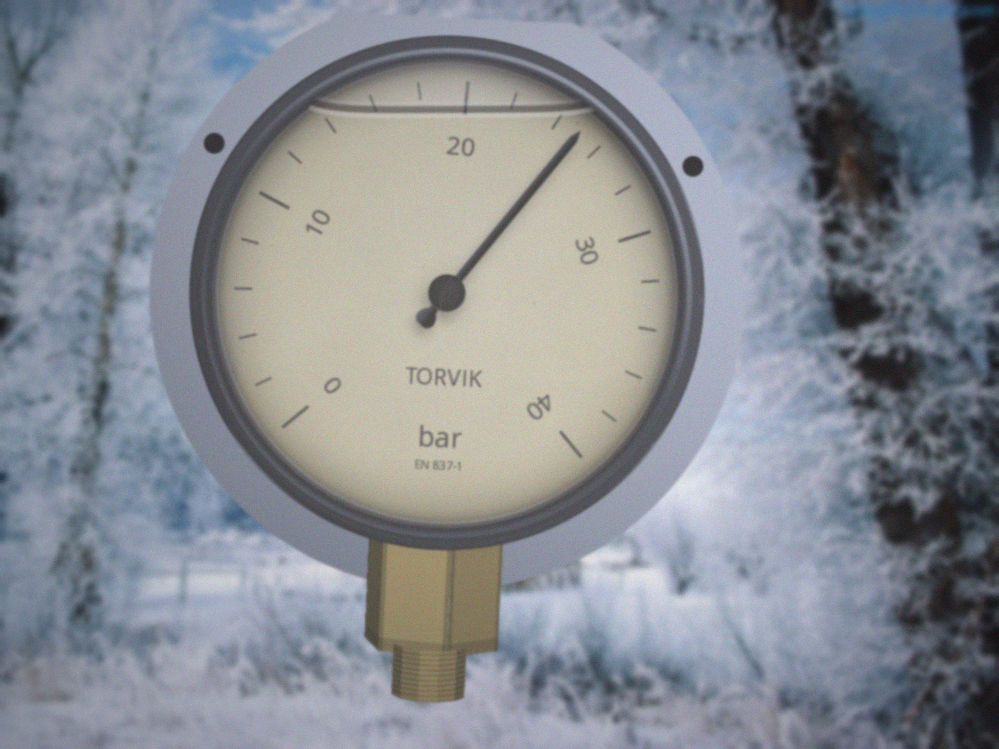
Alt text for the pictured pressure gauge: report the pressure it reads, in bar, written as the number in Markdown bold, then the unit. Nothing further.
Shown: **25** bar
